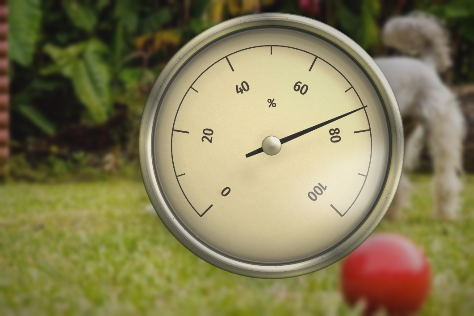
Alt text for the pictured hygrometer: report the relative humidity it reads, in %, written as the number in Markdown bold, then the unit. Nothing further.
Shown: **75** %
